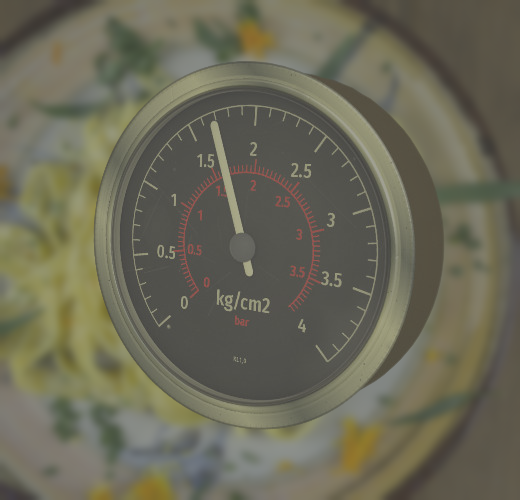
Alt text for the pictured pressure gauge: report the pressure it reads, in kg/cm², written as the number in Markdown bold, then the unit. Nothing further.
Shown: **1.7** kg/cm²
